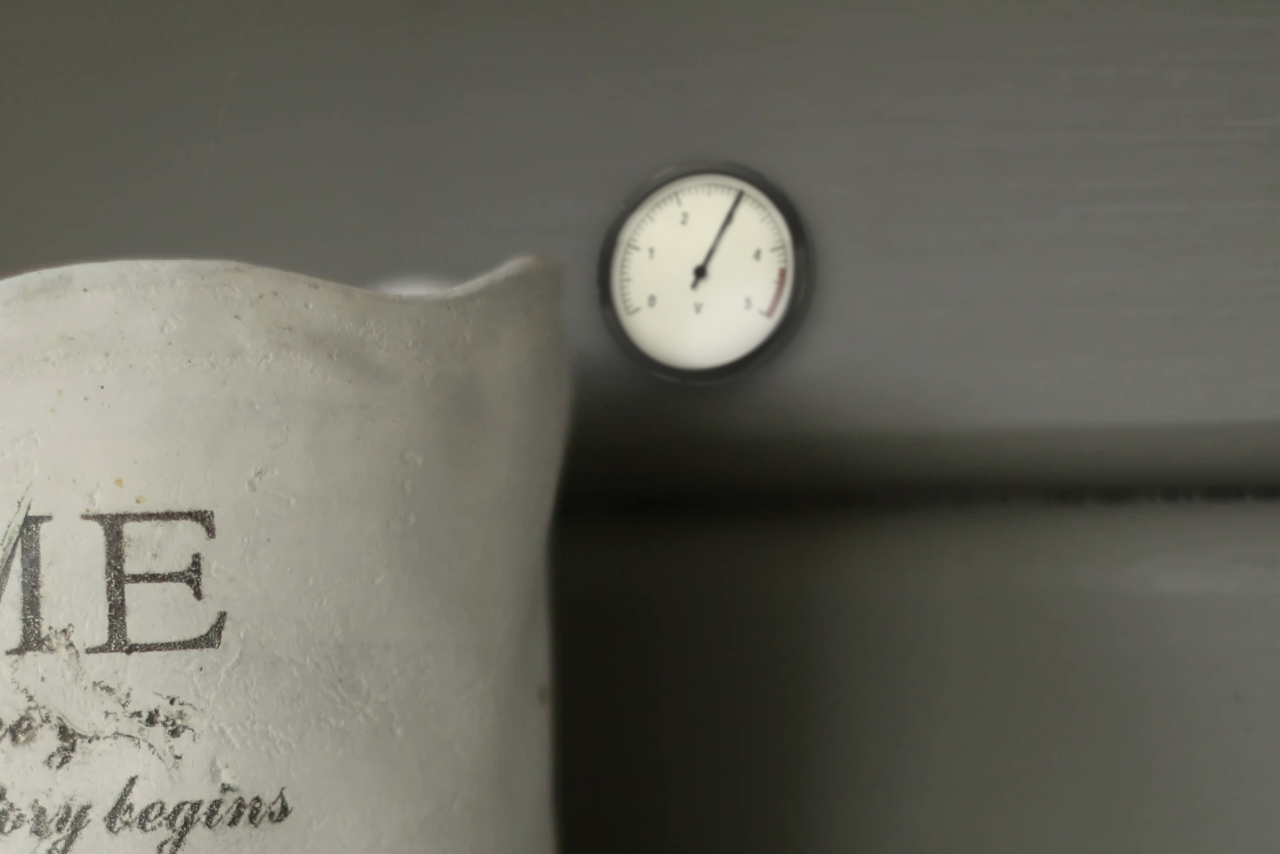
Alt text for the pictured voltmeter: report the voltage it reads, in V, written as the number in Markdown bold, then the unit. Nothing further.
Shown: **3** V
